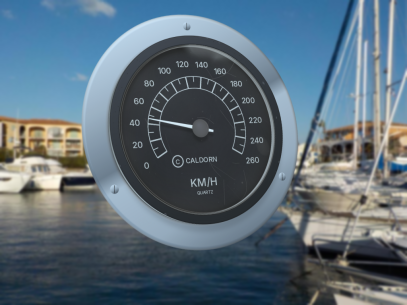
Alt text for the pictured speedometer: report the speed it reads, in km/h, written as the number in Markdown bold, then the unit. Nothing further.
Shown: **45** km/h
